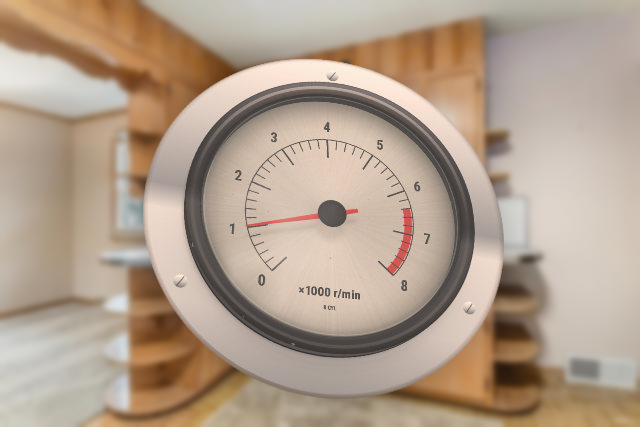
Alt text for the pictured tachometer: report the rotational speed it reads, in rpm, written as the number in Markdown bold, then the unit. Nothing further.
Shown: **1000** rpm
